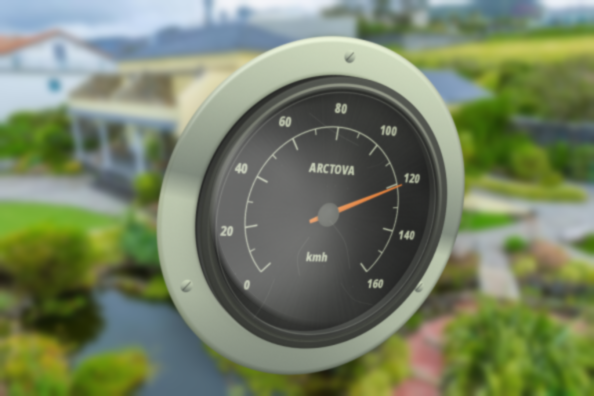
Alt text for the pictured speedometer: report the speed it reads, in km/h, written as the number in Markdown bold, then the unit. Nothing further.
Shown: **120** km/h
